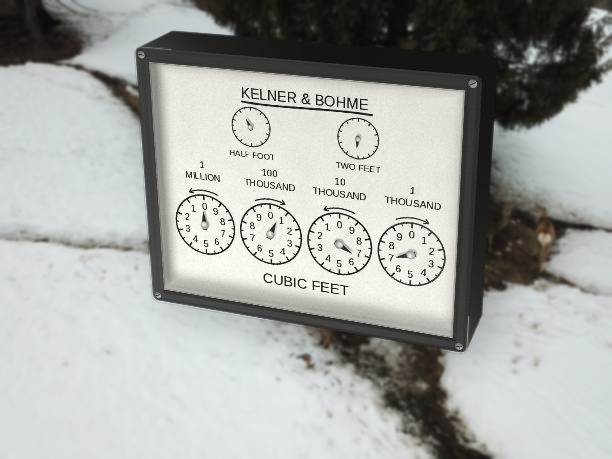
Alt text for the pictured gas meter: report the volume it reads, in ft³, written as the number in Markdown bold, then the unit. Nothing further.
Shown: **6700** ft³
